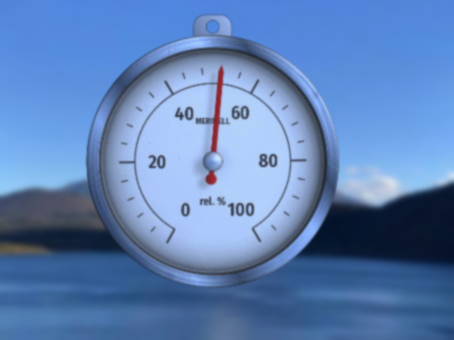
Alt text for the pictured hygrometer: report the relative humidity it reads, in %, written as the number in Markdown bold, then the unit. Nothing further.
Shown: **52** %
